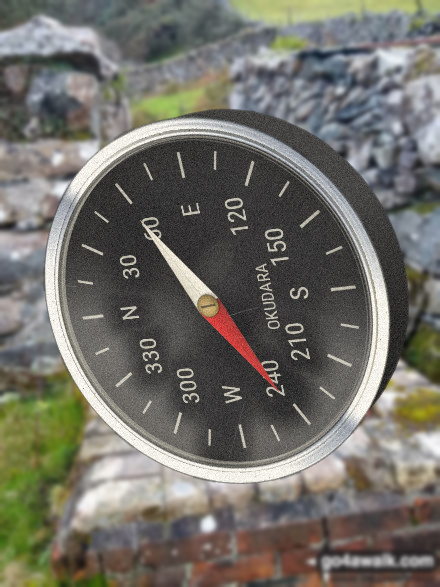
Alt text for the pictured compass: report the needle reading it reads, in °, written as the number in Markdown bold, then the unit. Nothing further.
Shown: **240** °
